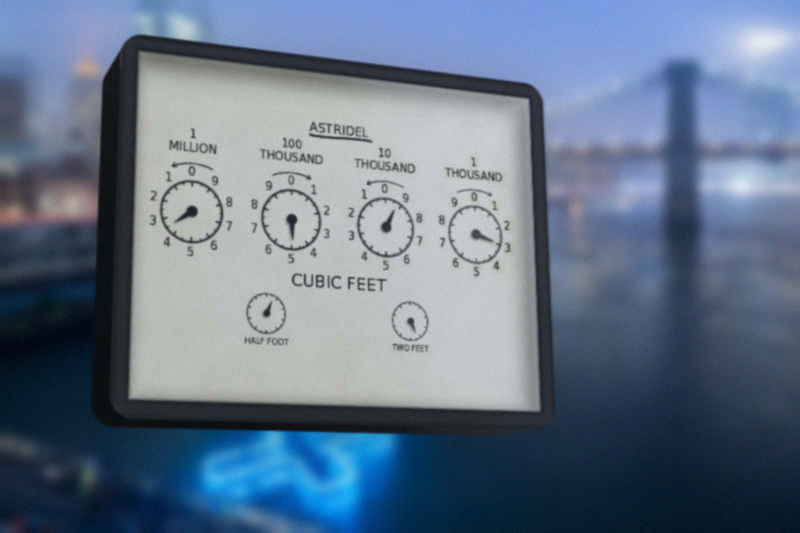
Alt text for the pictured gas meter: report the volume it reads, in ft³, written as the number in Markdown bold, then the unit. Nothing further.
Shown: **349300** ft³
